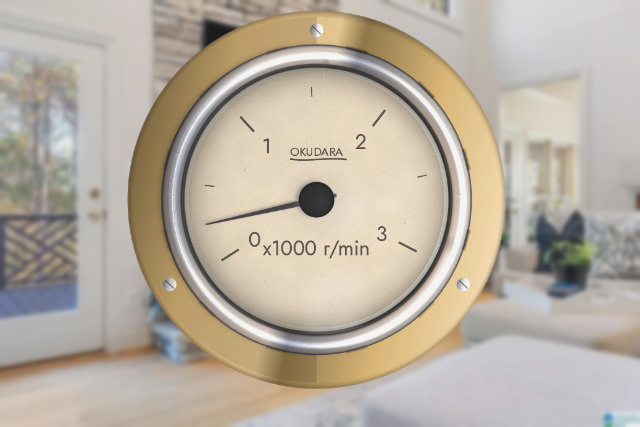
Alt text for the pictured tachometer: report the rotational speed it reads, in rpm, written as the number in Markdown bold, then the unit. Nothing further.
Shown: **250** rpm
